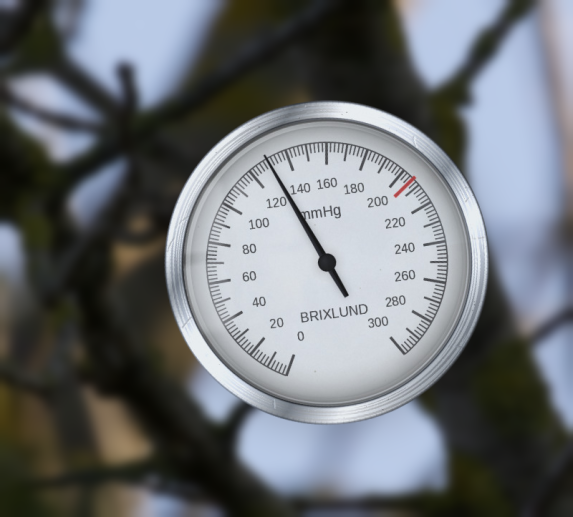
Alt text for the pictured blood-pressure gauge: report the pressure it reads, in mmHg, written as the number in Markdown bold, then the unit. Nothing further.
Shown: **130** mmHg
